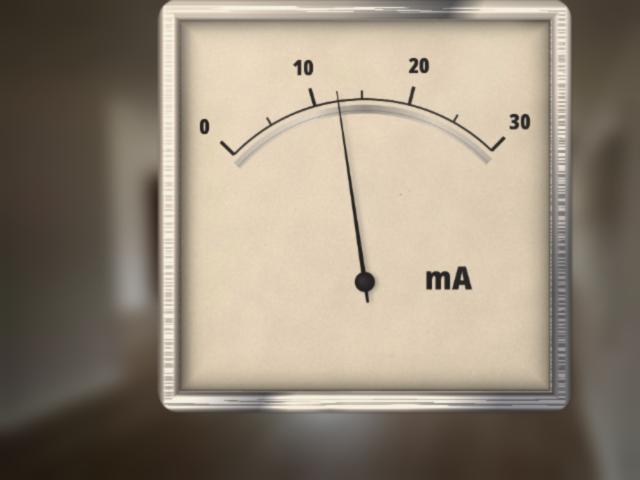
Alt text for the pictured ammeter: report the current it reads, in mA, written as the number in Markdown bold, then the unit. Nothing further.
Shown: **12.5** mA
